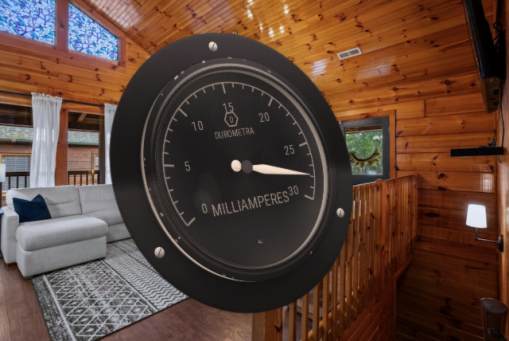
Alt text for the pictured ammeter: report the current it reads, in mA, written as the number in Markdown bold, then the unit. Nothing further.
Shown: **28** mA
